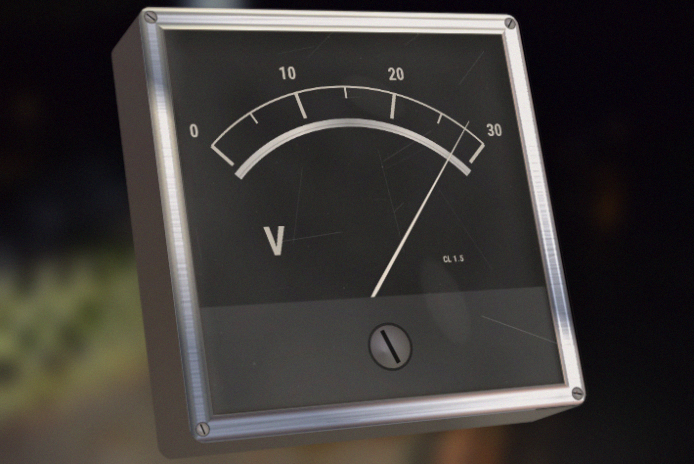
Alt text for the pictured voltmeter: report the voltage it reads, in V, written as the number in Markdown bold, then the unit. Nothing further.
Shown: **27.5** V
